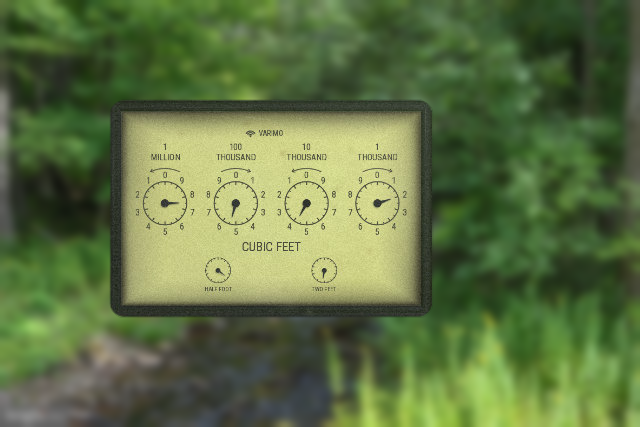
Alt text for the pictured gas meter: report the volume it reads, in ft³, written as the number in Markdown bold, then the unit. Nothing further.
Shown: **754200** ft³
